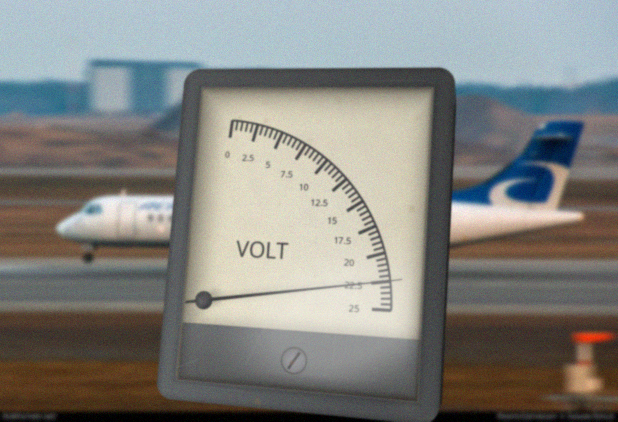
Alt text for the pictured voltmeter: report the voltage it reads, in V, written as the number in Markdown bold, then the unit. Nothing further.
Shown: **22.5** V
